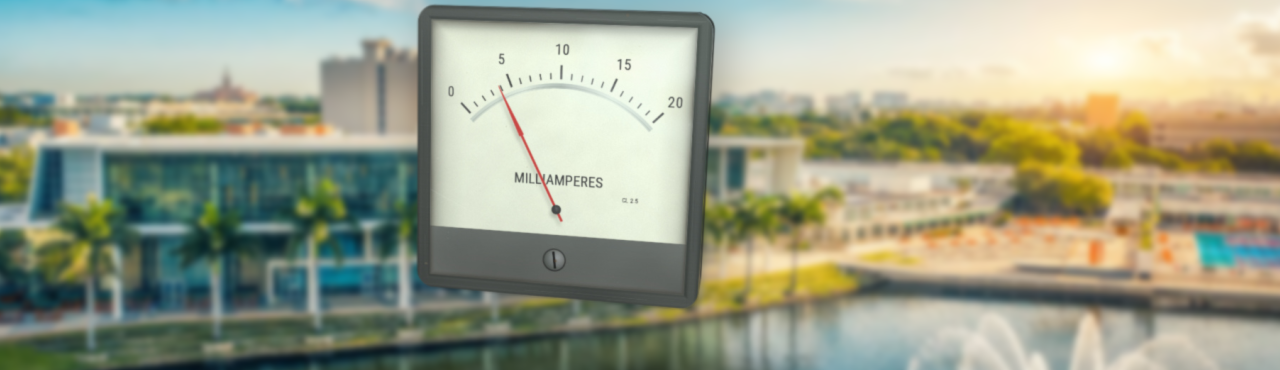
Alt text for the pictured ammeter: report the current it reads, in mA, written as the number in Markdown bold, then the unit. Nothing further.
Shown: **4** mA
